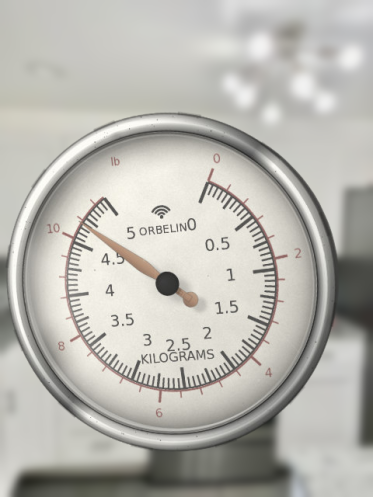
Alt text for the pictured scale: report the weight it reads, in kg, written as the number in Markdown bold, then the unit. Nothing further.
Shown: **4.7** kg
